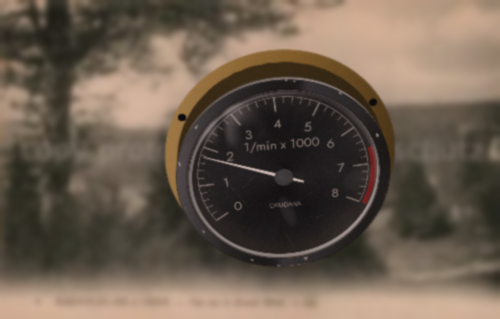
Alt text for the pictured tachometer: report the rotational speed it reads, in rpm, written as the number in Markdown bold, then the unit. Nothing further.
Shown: **1800** rpm
